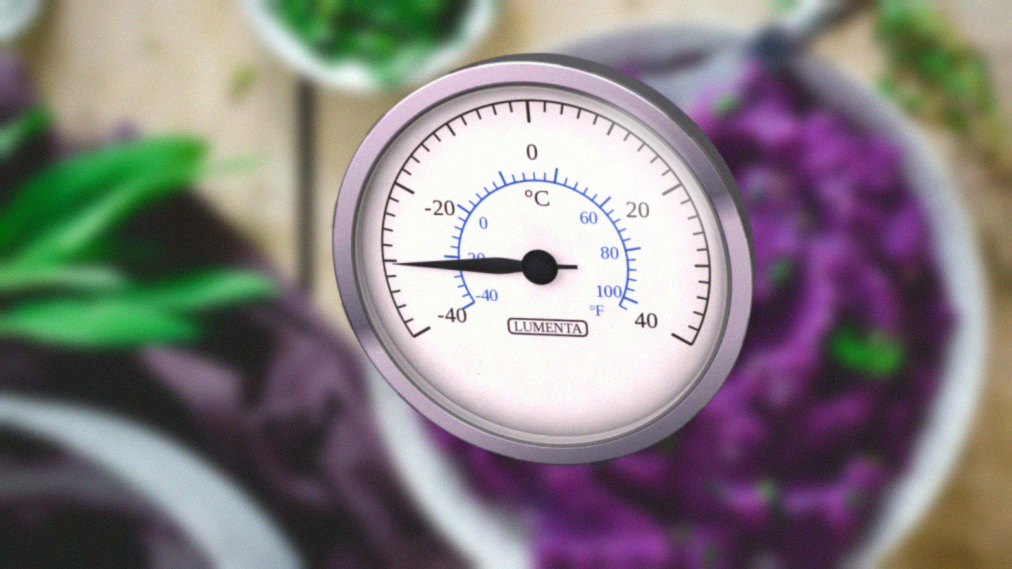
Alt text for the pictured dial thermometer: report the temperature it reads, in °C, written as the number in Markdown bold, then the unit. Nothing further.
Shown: **-30** °C
